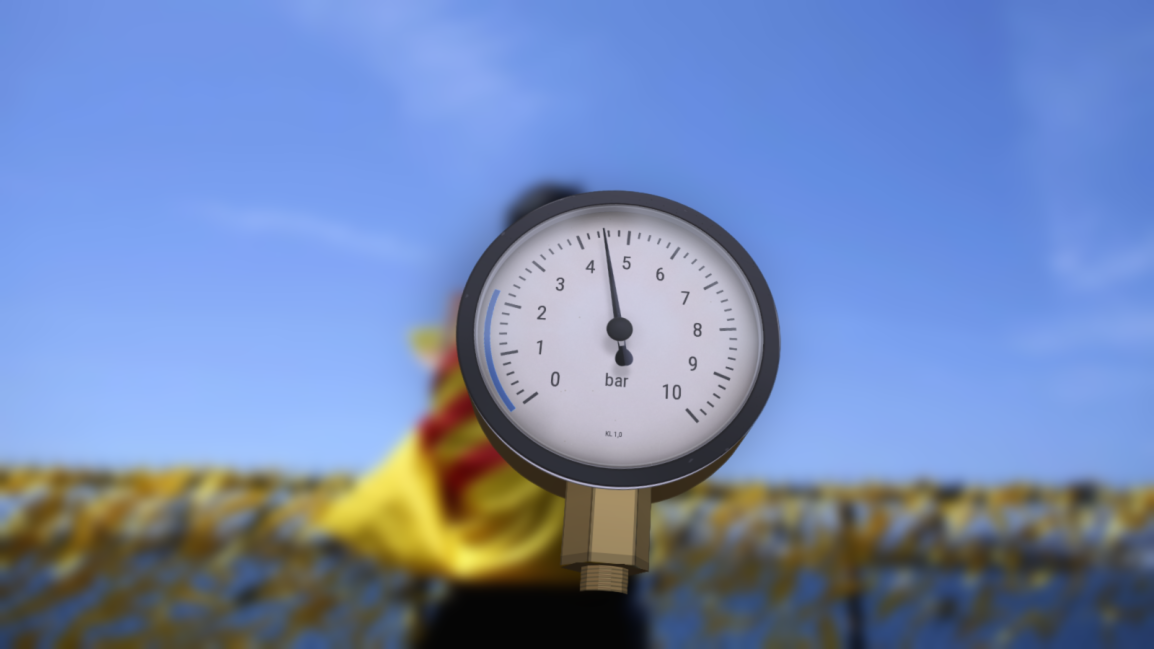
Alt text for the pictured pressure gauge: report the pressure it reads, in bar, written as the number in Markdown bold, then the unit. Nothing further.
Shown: **4.5** bar
